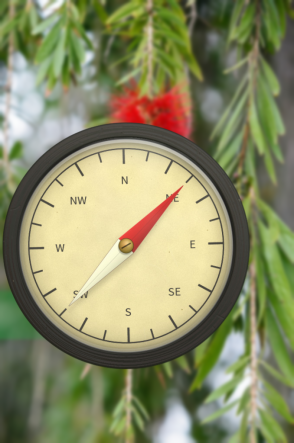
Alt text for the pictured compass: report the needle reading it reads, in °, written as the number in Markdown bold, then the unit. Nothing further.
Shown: **45** °
